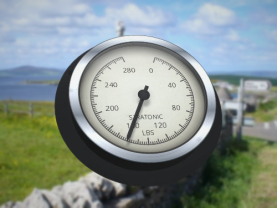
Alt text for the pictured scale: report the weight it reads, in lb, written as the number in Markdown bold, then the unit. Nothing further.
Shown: **160** lb
